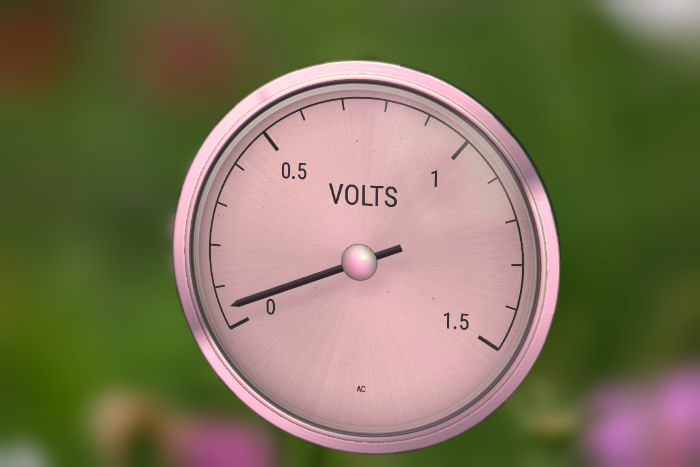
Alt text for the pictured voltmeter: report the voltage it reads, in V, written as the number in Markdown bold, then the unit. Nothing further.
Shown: **0.05** V
